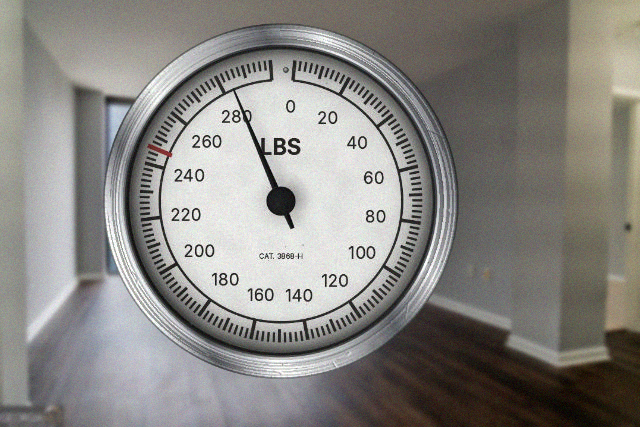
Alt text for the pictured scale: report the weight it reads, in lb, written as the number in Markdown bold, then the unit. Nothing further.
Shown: **284** lb
